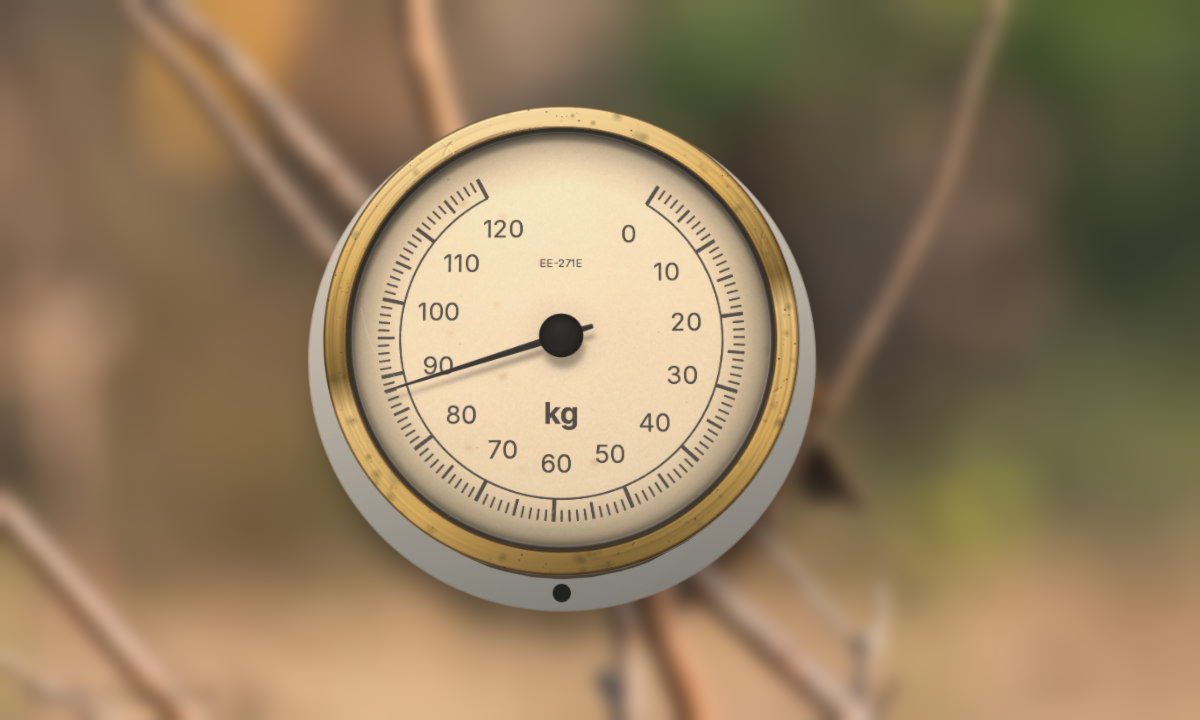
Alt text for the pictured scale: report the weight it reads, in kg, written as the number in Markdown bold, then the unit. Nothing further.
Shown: **88** kg
